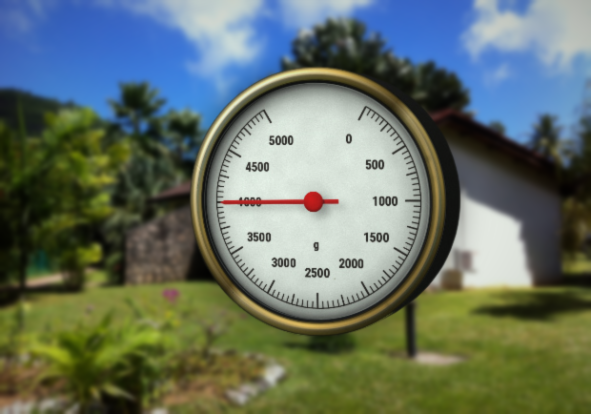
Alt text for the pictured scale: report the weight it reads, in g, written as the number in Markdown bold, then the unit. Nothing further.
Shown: **4000** g
